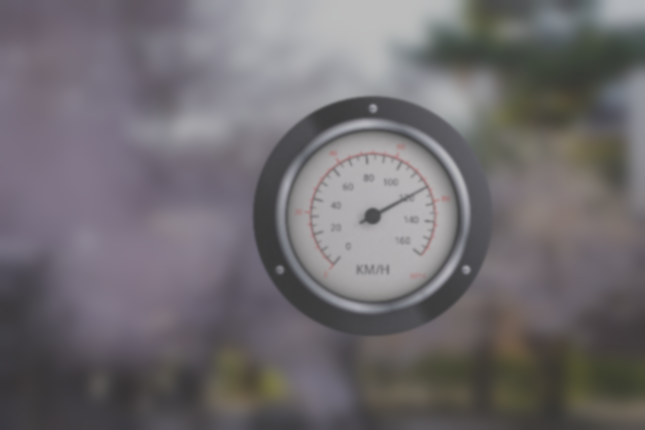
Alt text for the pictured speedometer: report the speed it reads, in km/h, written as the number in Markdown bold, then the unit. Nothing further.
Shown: **120** km/h
